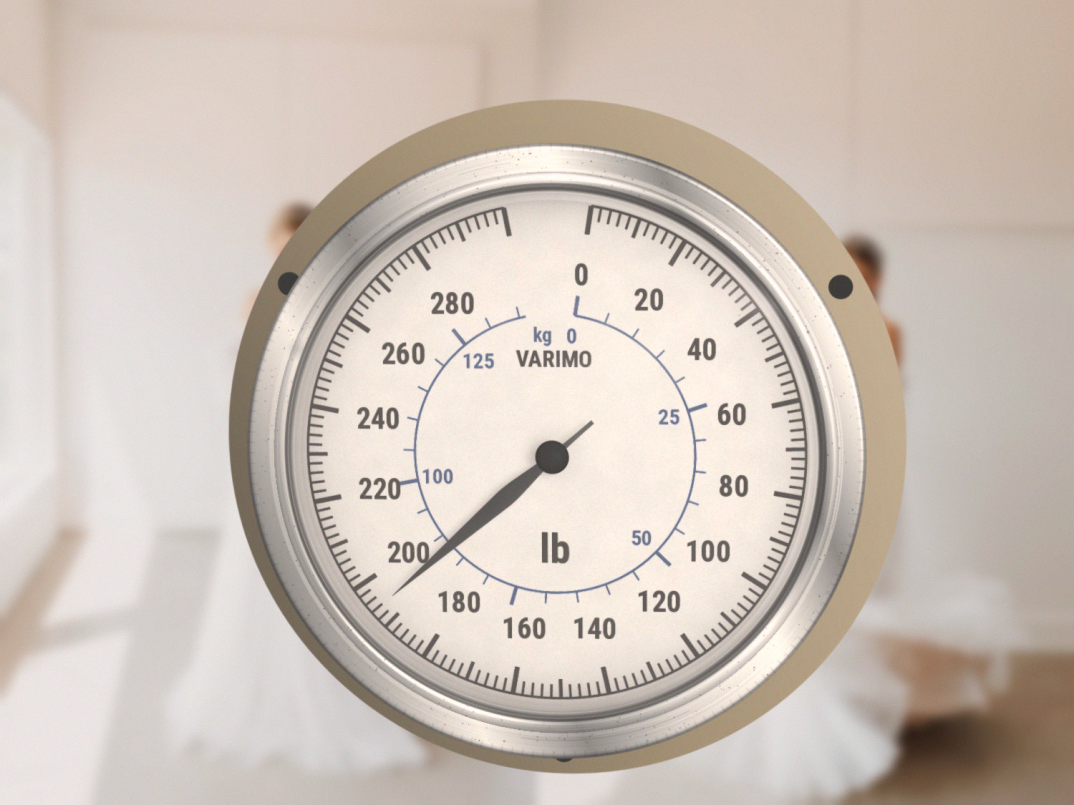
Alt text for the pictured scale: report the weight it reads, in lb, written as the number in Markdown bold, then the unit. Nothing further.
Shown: **194** lb
